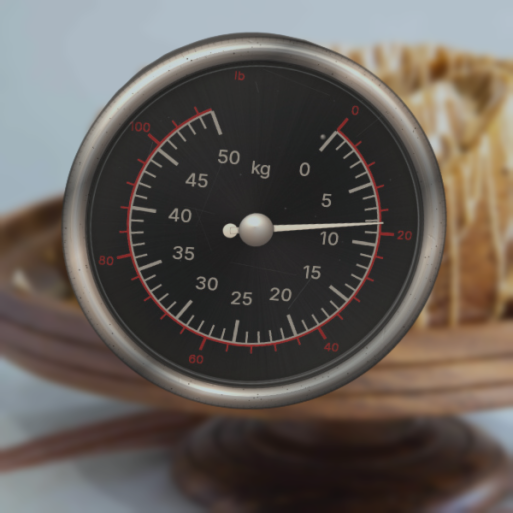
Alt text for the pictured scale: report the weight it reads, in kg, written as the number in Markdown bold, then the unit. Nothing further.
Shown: **8** kg
